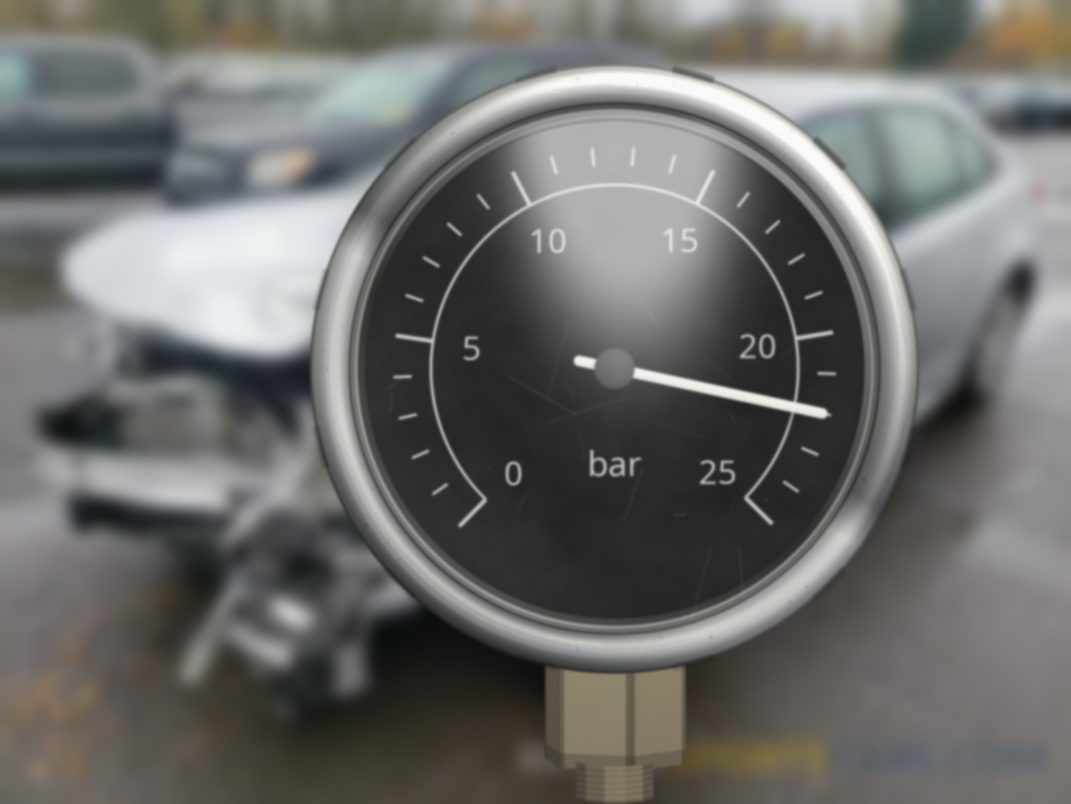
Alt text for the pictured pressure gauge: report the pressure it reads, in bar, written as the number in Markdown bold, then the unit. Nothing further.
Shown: **22** bar
